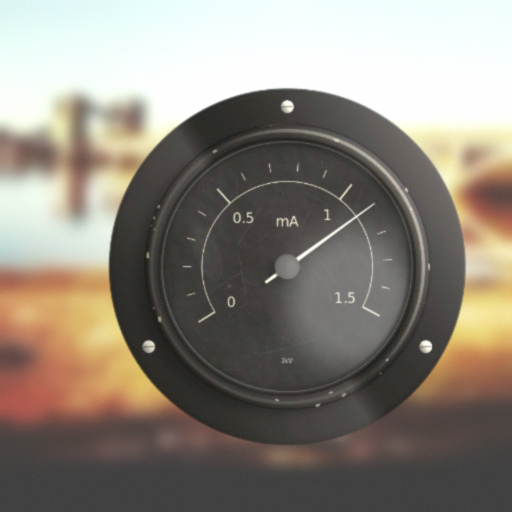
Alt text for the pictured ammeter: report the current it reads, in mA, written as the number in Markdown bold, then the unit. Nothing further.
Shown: **1.1** mA
